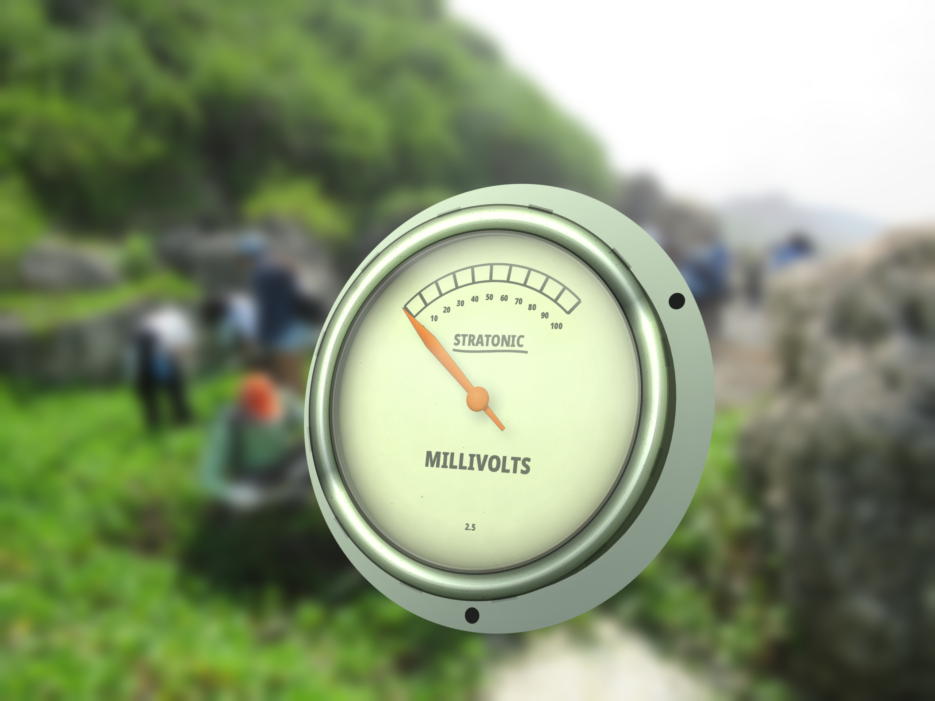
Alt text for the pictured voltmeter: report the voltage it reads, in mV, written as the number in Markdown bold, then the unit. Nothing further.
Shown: **0** mV
